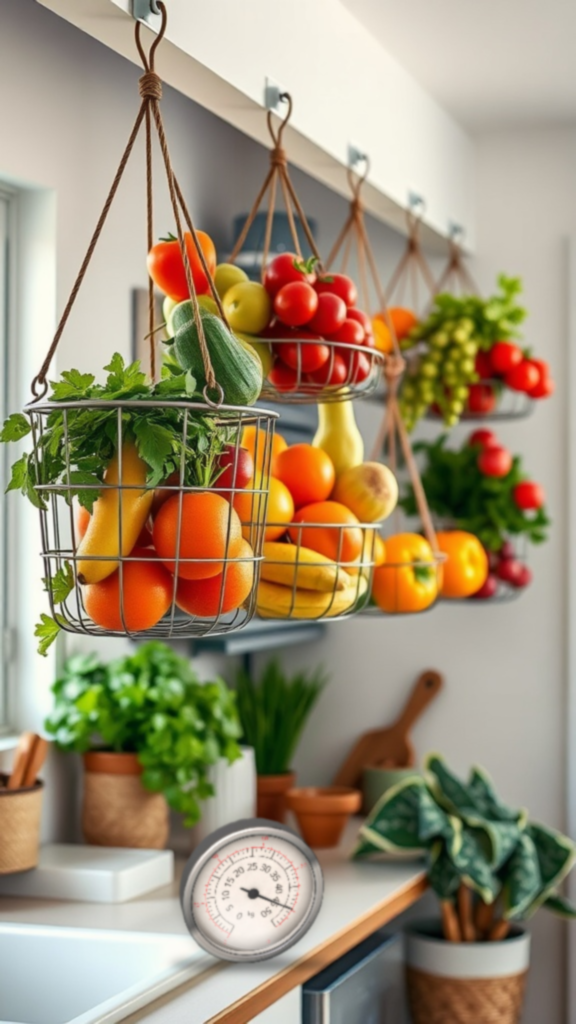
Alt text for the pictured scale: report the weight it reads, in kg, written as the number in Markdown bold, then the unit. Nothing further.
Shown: **45** kg
